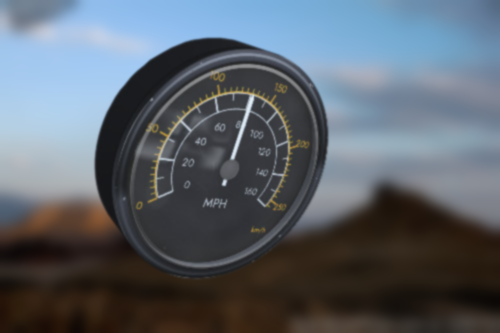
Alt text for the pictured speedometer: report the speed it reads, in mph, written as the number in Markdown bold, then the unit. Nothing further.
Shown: **80** mph
